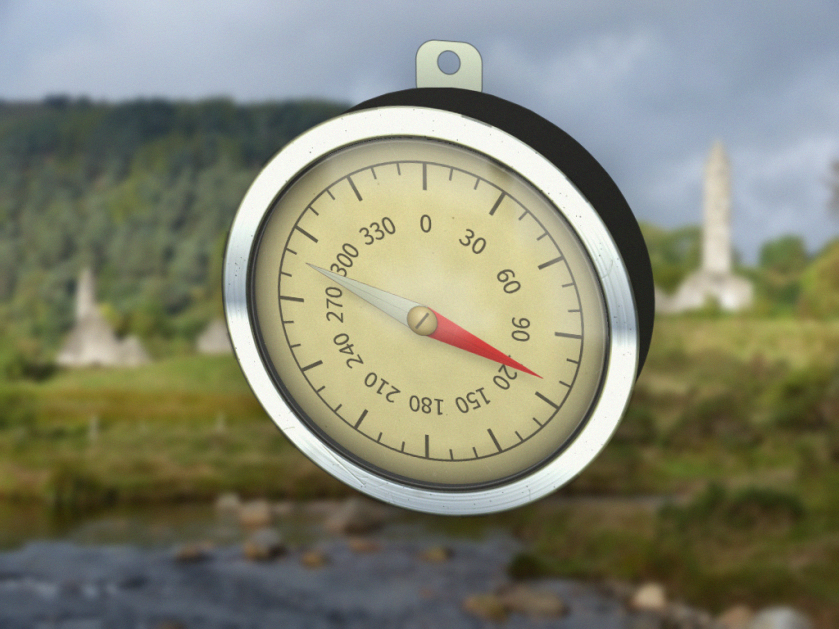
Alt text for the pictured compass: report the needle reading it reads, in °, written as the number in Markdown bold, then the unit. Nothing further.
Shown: **110** °
